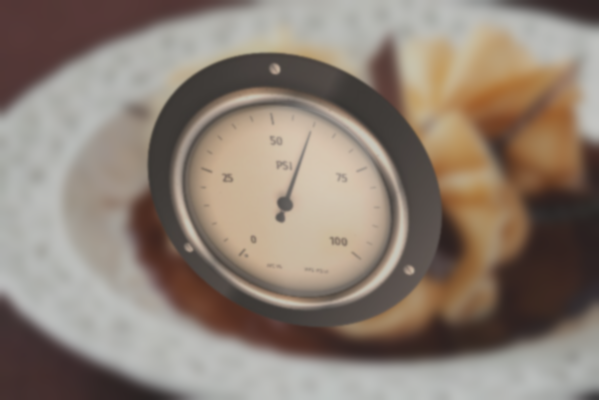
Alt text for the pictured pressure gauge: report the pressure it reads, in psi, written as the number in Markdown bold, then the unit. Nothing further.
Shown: **60** psi
